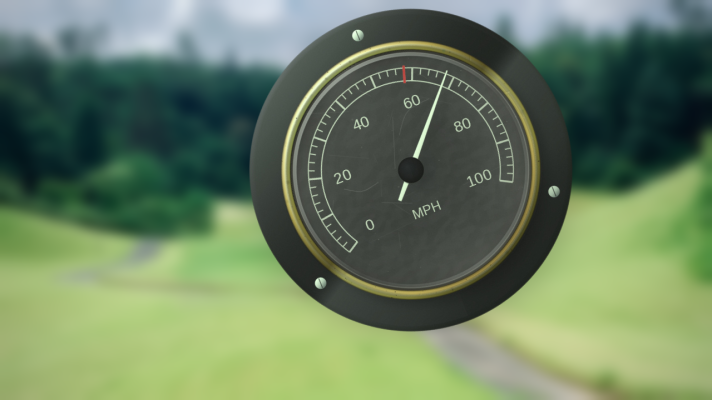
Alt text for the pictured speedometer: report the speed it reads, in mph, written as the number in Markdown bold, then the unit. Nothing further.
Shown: **68** mph
